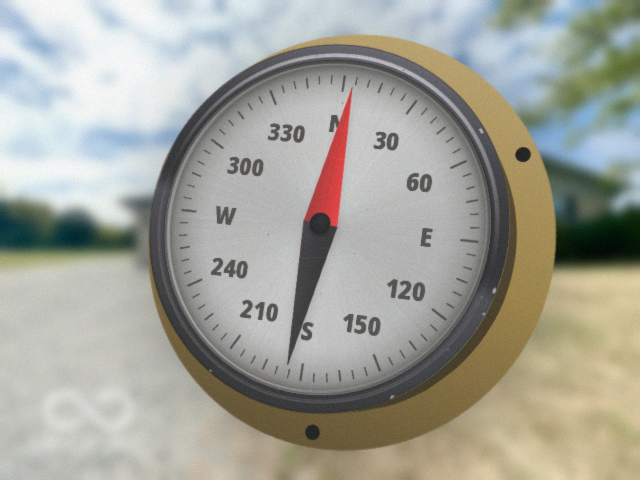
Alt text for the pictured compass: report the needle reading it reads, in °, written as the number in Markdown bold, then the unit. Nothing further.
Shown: **5** °
